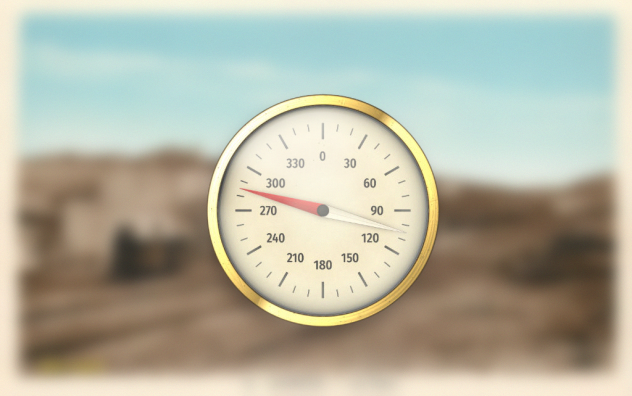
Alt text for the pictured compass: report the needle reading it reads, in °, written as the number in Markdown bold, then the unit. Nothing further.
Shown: **285** °
